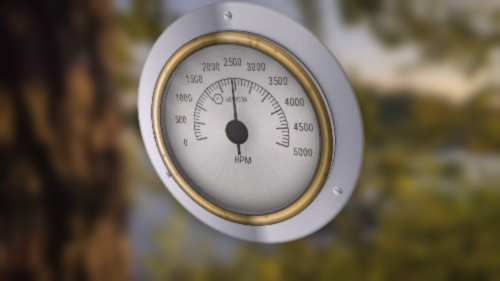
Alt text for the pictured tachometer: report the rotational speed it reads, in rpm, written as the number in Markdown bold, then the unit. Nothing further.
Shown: **2500** rpm
